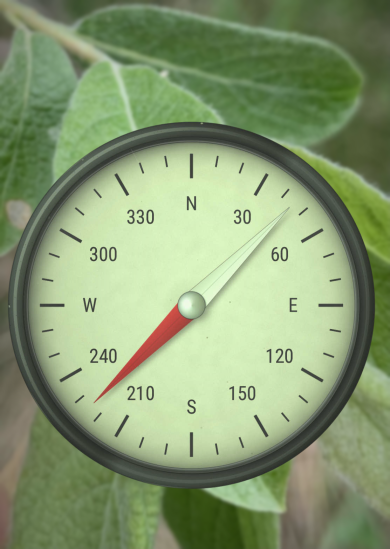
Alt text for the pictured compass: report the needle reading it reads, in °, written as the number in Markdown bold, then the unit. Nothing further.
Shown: **225** °
